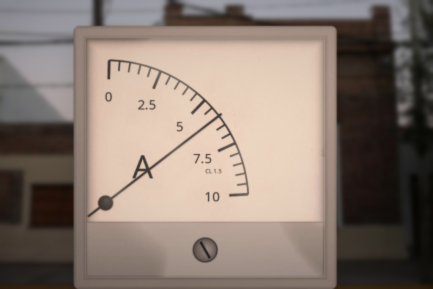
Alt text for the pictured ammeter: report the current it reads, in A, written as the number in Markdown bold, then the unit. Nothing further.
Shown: **6** A
